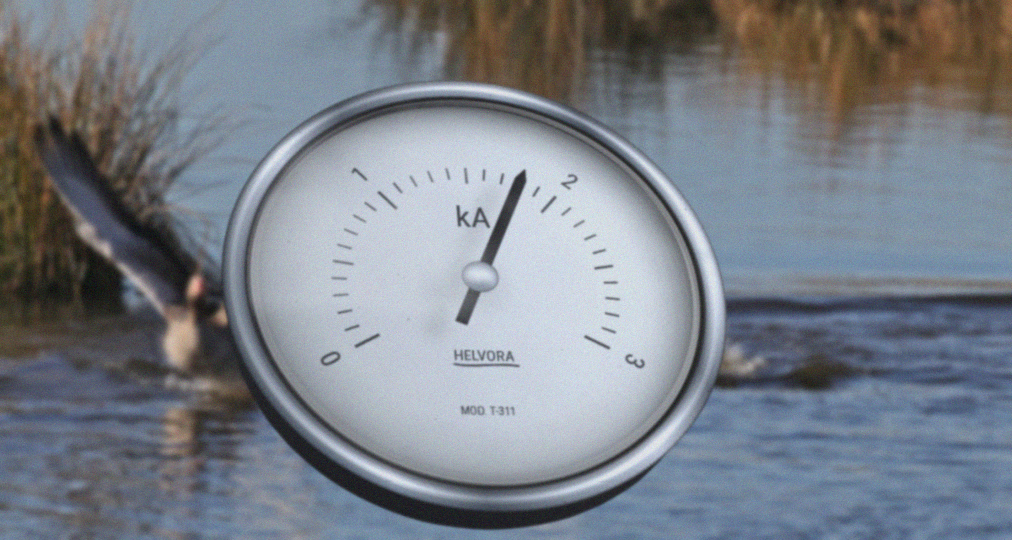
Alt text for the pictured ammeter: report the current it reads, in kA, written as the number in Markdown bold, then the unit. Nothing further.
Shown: **1.8** kA
